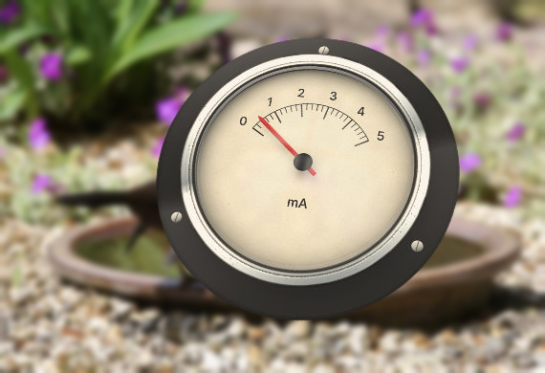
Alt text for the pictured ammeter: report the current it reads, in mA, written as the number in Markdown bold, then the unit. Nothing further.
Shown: **0.4** mA
